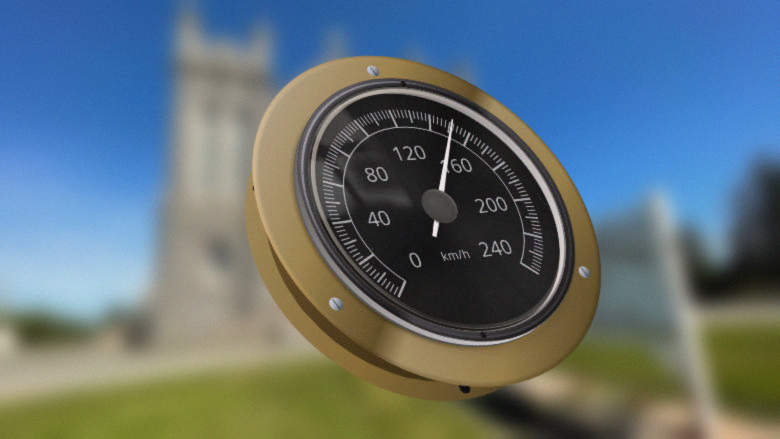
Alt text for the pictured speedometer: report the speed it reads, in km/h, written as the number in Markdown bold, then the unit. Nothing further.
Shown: **150** km/h
